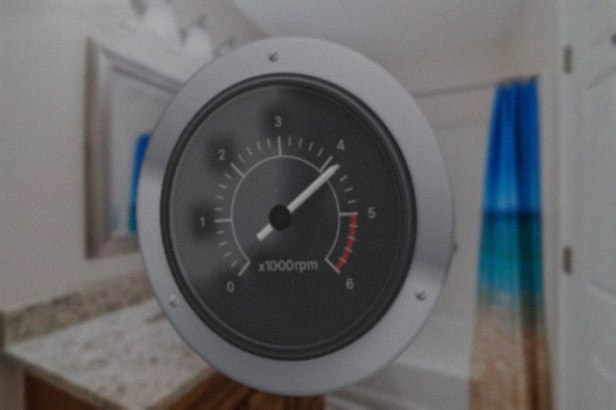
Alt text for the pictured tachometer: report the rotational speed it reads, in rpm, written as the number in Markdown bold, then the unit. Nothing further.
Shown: **4200** rpm
